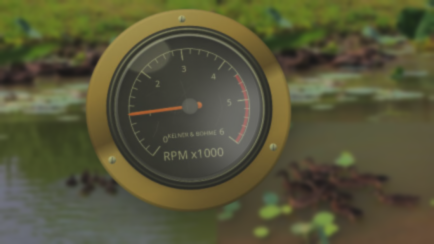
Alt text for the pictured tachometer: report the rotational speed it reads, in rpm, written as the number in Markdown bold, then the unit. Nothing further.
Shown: **1000** rpm
